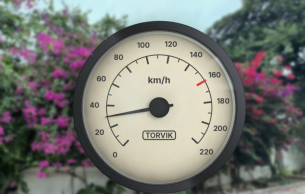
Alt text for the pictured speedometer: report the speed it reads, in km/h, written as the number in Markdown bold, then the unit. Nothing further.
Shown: **30** km/h
